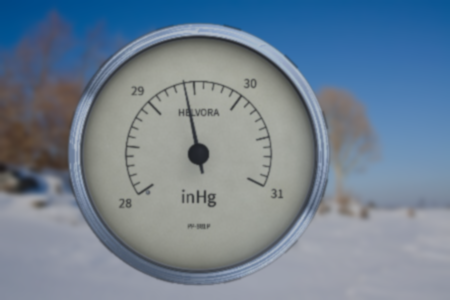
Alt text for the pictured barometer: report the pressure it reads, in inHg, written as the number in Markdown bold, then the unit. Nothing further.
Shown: **29.4** inHg
